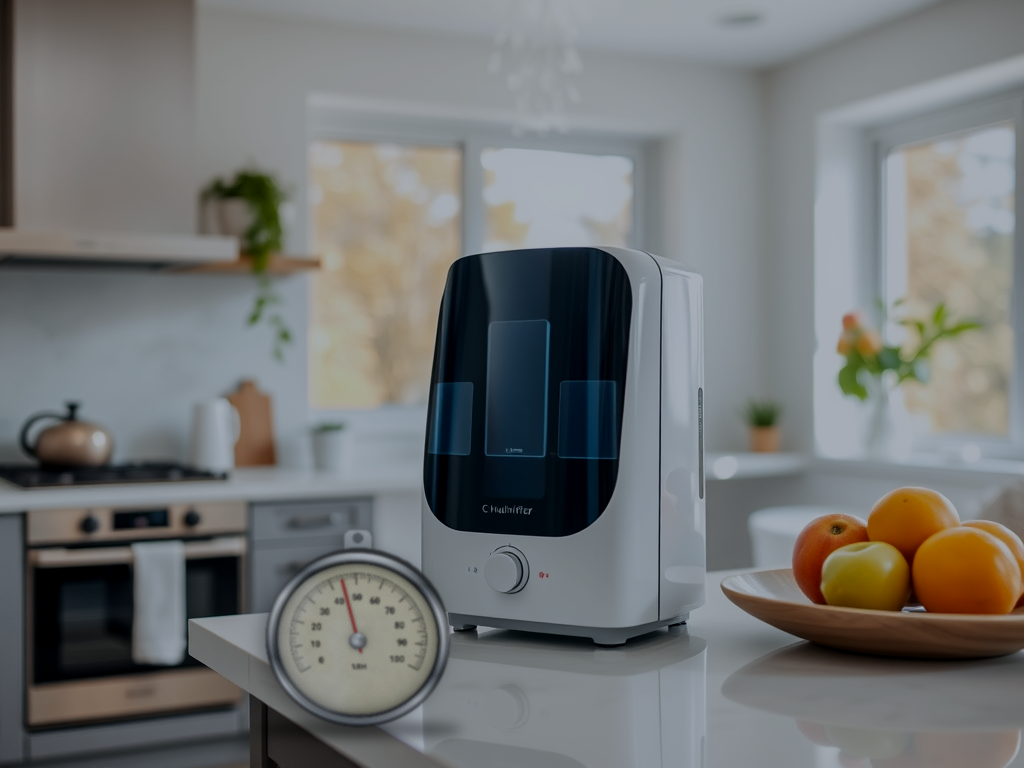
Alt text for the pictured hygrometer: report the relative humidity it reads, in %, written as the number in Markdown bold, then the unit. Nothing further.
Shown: **45** %
